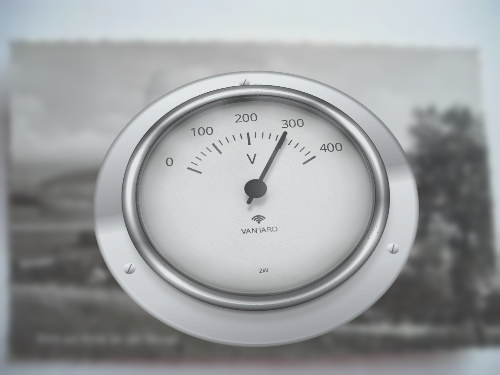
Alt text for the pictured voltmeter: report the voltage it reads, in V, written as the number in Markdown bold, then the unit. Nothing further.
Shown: **300** V
